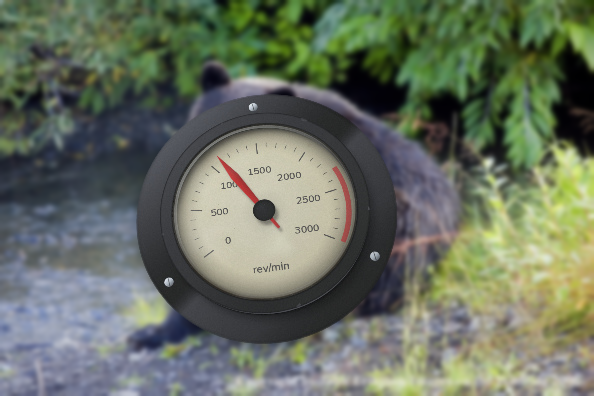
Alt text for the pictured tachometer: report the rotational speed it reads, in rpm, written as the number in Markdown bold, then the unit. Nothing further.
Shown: **1100** rpm
